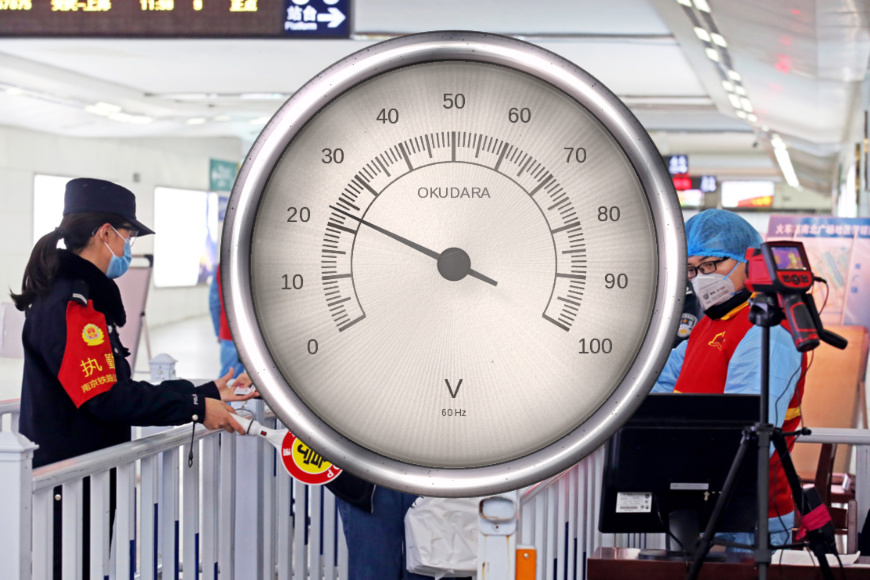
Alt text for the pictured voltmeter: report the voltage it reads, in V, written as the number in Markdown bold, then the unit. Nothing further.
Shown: **23** V
